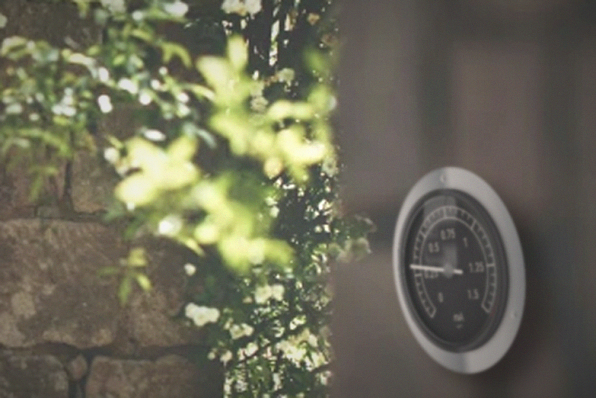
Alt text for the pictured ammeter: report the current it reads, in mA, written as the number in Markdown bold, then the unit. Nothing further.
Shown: **0.3** mA
